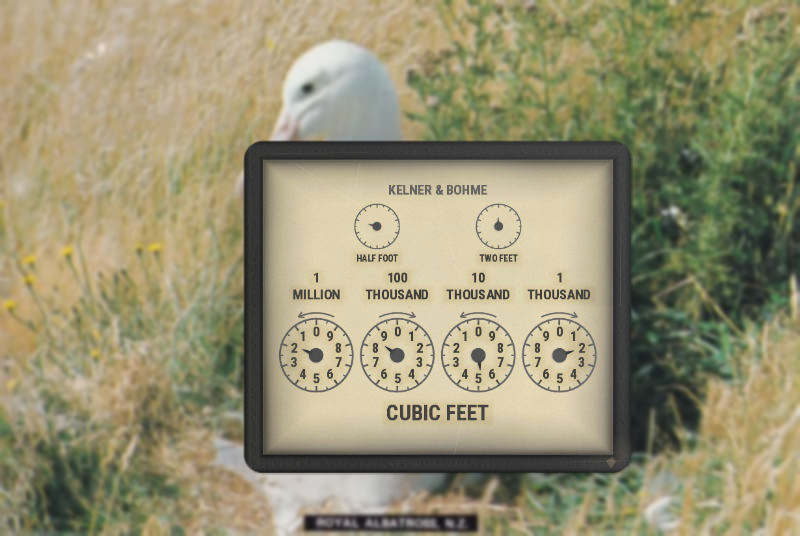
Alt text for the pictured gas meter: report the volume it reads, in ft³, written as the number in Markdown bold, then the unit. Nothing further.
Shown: **185200** ft³
